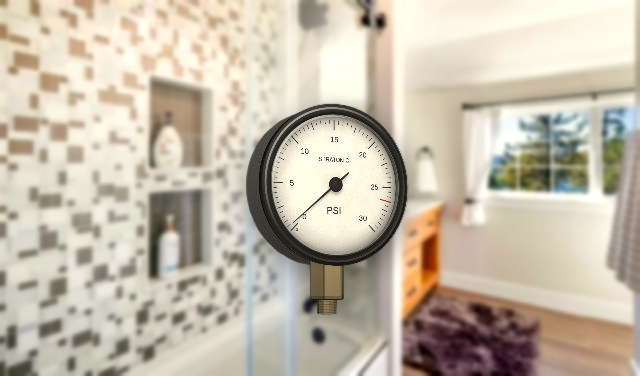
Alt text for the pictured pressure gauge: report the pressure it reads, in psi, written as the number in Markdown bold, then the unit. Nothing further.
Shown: **0.5** psi
